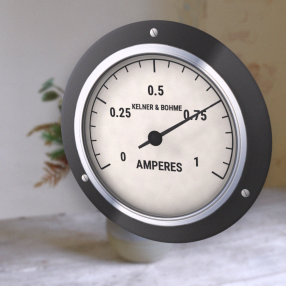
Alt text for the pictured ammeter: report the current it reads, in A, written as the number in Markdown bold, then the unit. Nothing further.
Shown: **0.75** A
